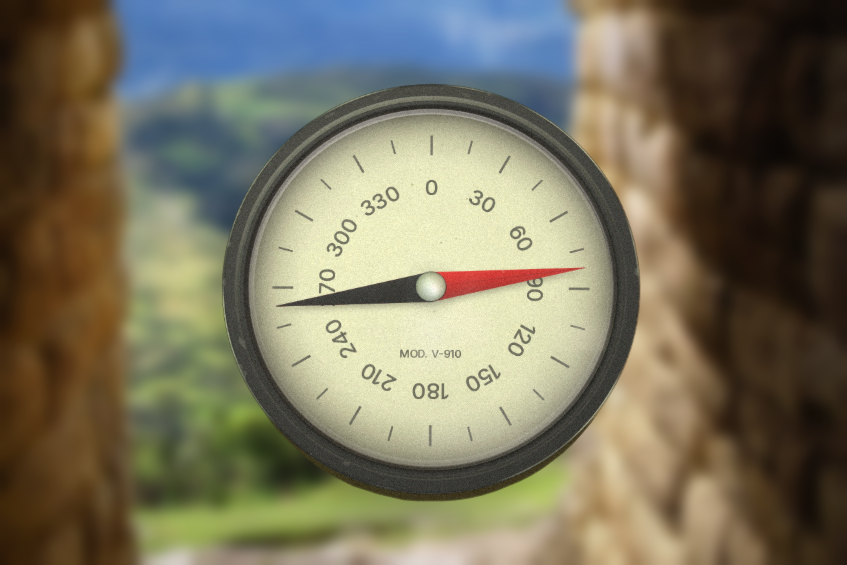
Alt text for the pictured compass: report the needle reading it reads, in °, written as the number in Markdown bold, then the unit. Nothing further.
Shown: **82.5** °
